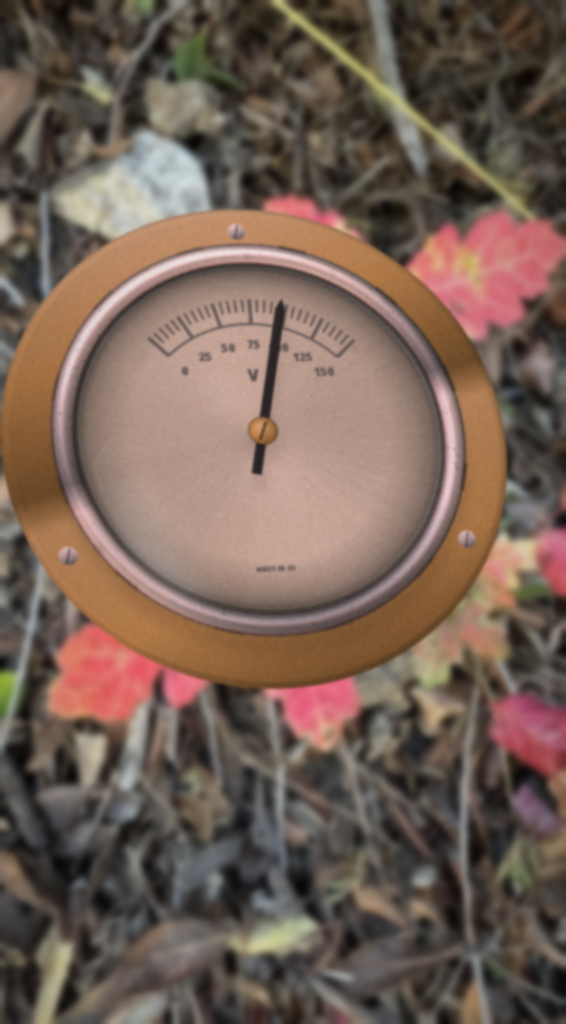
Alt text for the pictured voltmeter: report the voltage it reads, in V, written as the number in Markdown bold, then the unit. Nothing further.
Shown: **95** V
